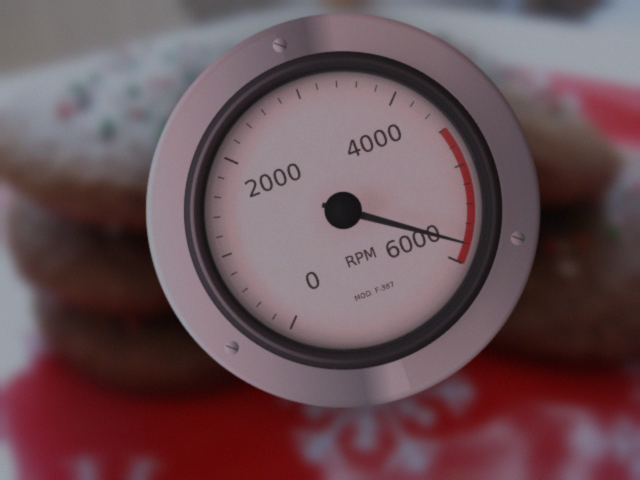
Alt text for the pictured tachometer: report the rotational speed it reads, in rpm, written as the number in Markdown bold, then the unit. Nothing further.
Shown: **5800** rpm
